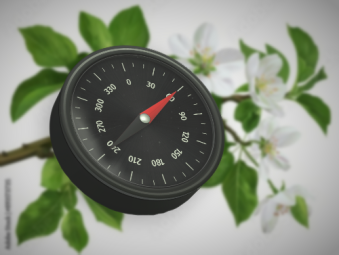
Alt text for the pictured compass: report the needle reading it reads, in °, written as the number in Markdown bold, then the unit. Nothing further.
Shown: **60** °
